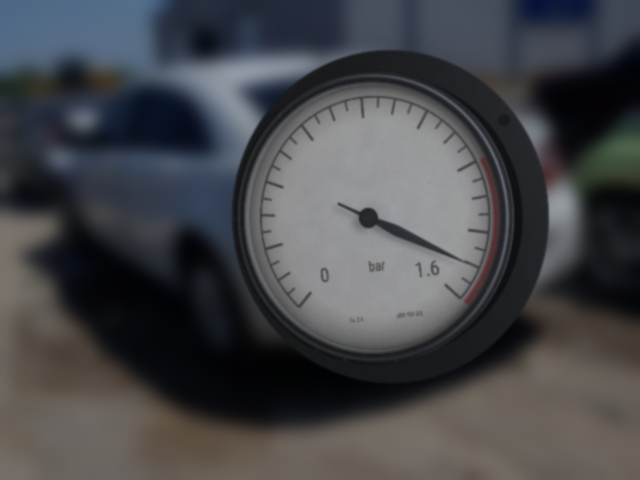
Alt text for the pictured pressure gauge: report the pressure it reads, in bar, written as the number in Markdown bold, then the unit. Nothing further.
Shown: **1.5** bar
